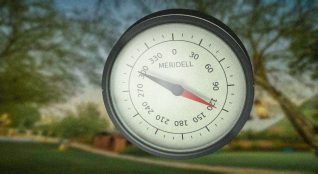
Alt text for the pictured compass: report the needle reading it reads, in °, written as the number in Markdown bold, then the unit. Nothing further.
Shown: **120** °
